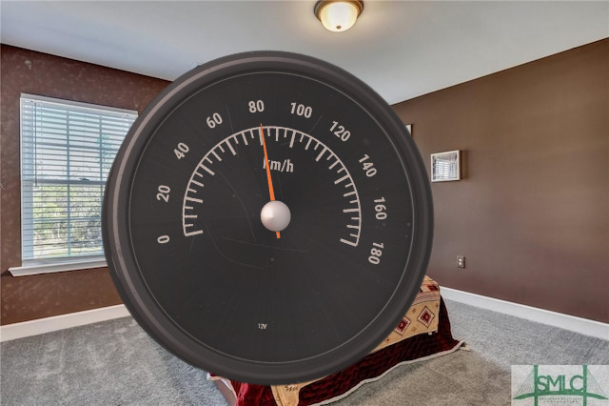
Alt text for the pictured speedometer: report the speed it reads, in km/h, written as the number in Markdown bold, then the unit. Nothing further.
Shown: **80** km/h
